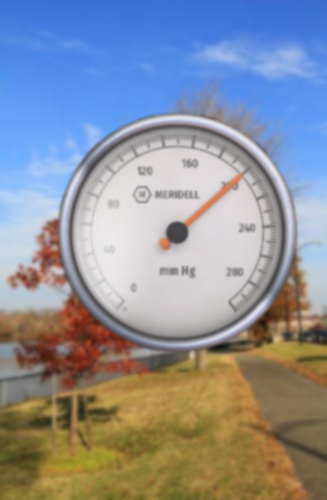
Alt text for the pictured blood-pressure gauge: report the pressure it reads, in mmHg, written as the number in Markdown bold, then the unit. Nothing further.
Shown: **200** mmHg
